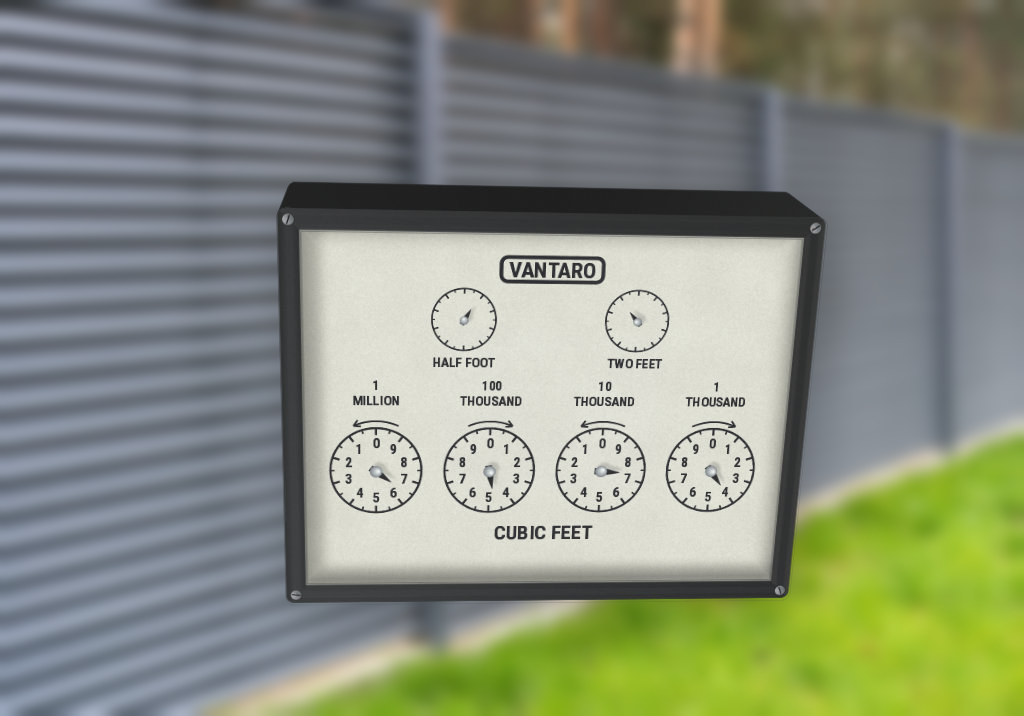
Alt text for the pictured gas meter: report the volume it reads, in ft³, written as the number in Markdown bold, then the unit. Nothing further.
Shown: **647400** ft³
